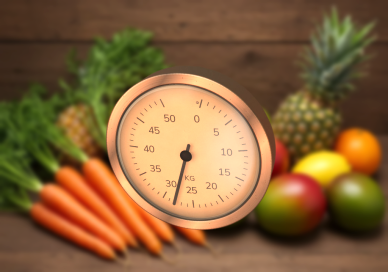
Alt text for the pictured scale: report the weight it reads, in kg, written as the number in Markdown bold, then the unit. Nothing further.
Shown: **28** kg
